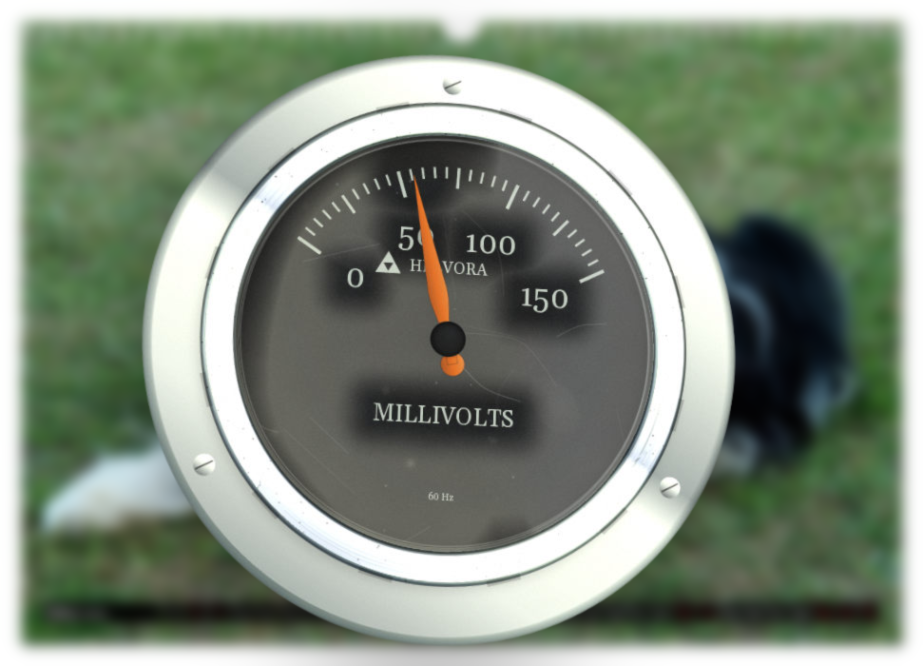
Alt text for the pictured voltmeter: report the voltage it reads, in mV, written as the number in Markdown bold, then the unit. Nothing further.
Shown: **55** mV
